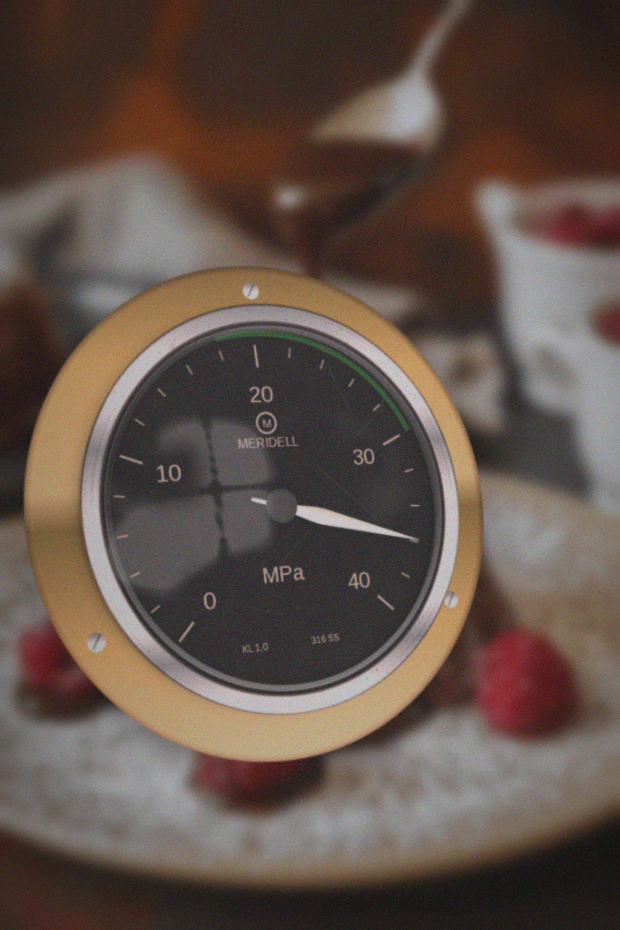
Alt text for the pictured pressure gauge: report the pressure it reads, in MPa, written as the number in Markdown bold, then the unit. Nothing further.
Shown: **36** MPa
